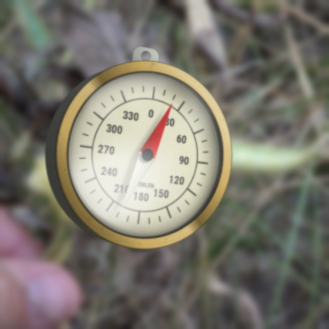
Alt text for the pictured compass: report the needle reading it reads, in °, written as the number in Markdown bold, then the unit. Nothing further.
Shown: **20** °
